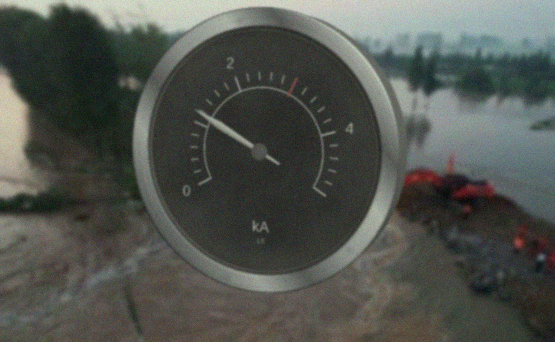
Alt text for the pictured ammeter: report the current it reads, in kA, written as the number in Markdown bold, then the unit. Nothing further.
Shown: **1.2** kA
